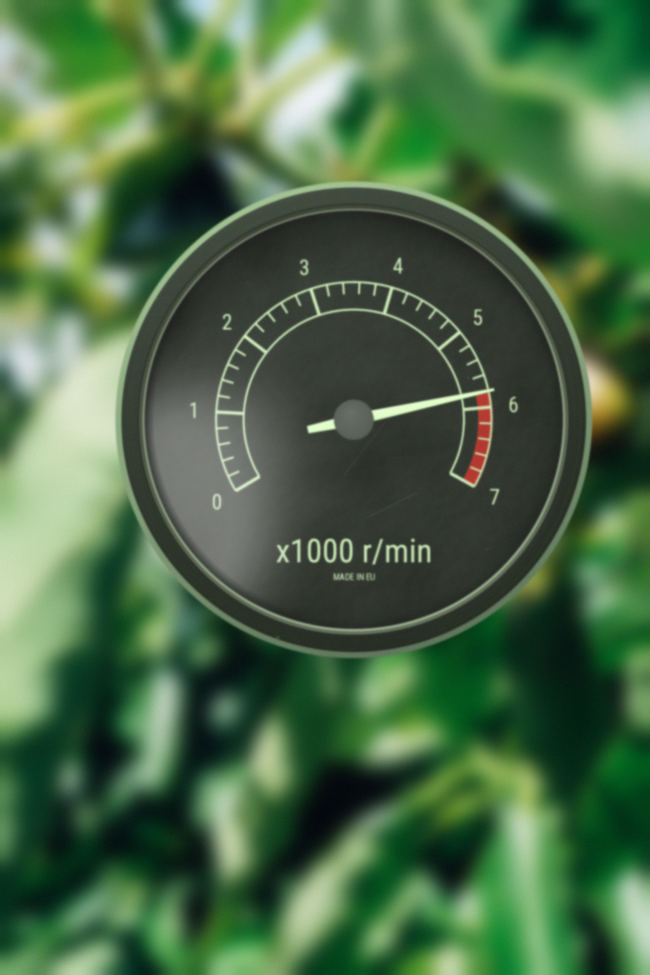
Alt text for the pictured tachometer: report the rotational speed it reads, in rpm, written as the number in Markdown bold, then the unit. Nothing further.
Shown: **5800** rpm
